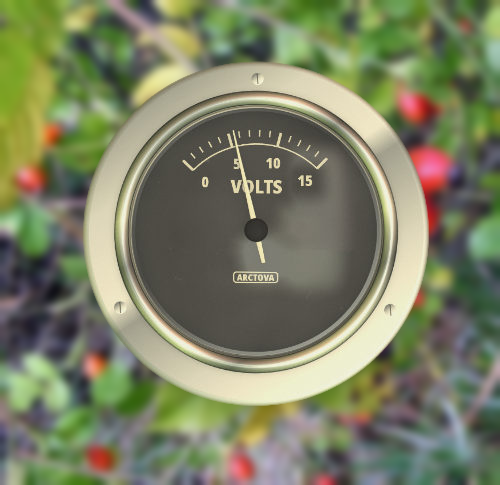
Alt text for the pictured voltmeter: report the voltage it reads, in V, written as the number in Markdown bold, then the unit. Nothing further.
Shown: **5.5** V
